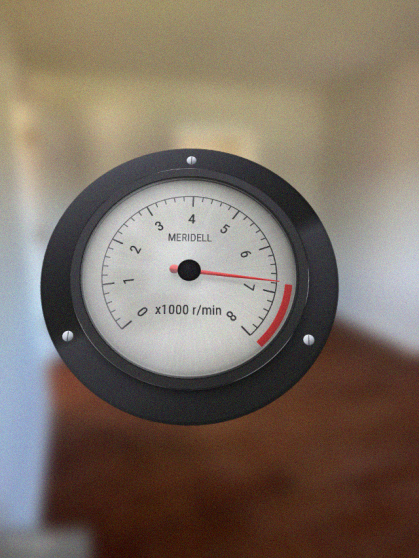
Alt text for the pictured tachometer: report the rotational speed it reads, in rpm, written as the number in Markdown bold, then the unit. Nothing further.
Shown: **6800** rpm
